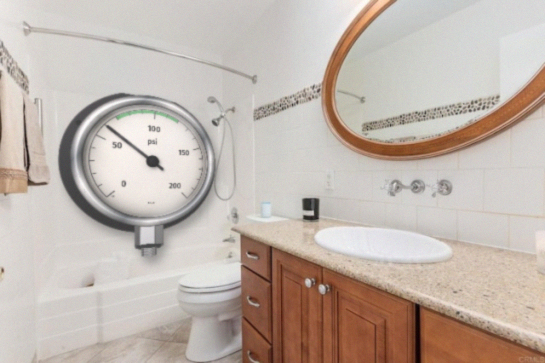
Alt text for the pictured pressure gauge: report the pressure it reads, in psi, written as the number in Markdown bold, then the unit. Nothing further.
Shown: **60** psi
